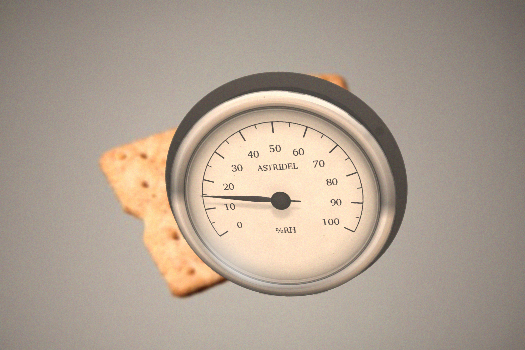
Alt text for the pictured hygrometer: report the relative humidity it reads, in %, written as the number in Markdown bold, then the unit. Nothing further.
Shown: **15** %
